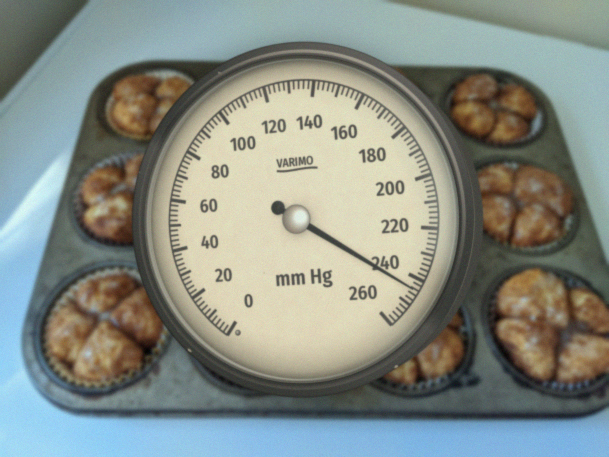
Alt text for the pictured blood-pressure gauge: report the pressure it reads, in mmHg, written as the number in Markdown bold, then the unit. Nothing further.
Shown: **244** mmHg
